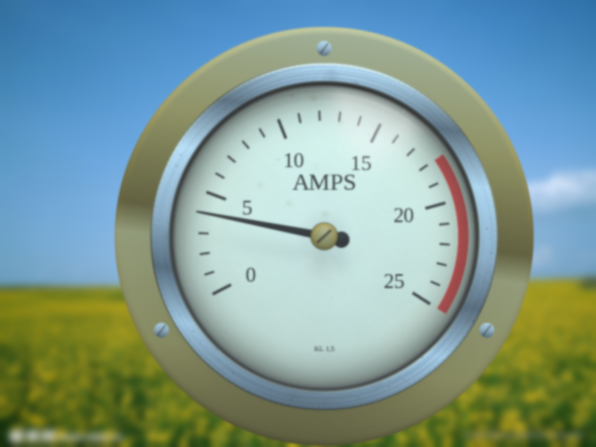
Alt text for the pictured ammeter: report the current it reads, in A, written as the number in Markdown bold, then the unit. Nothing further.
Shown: **4** A
